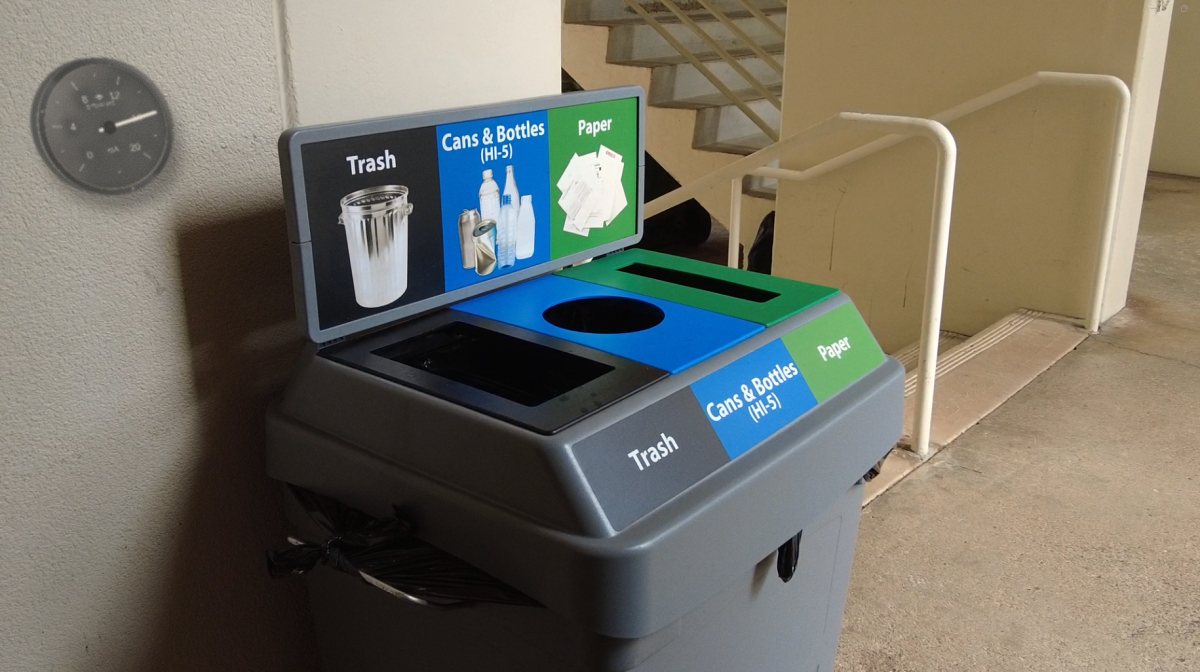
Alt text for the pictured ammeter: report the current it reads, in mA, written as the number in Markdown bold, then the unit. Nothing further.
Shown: **16** mA
